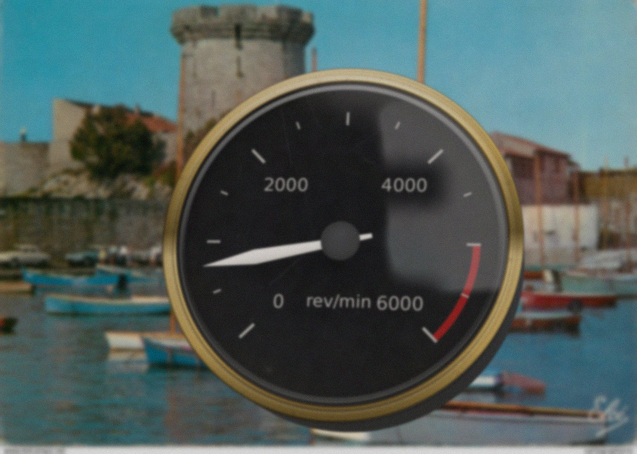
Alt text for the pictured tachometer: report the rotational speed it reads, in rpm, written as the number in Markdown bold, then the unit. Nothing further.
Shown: **750** rpm
